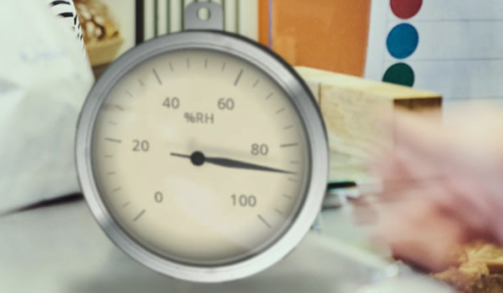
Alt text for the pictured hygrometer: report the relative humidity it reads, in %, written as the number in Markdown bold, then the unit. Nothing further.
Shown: **86** %
